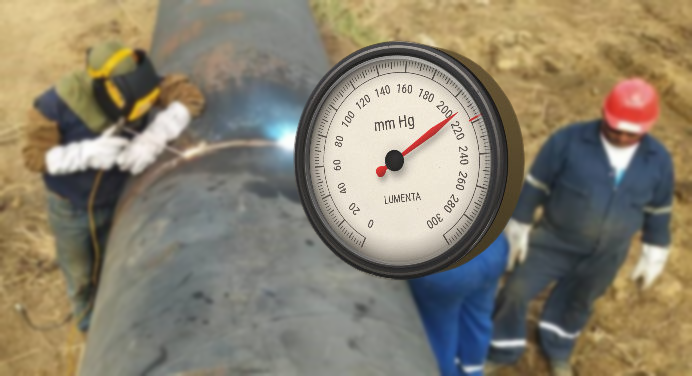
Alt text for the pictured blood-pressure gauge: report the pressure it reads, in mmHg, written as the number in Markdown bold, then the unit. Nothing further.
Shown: **210** mmHg
